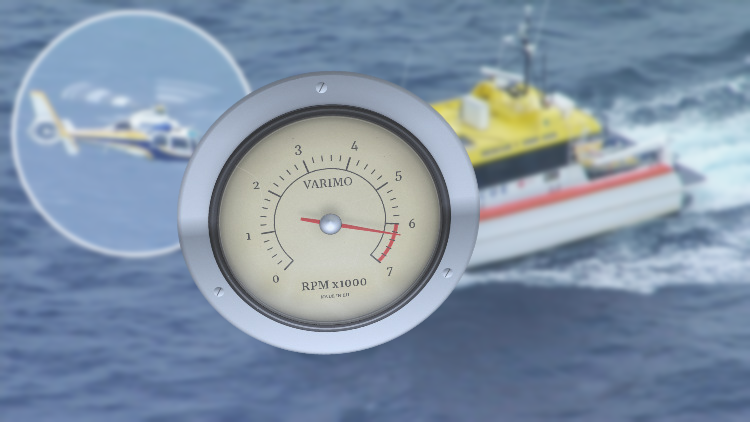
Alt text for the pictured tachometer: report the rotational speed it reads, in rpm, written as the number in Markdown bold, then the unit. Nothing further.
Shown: **6200** rpm
